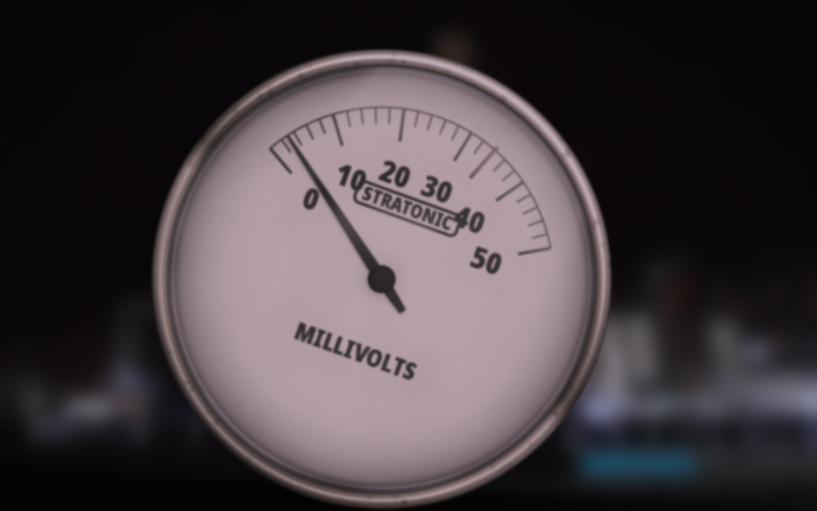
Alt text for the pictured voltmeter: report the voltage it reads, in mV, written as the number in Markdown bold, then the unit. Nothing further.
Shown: **3** mV
